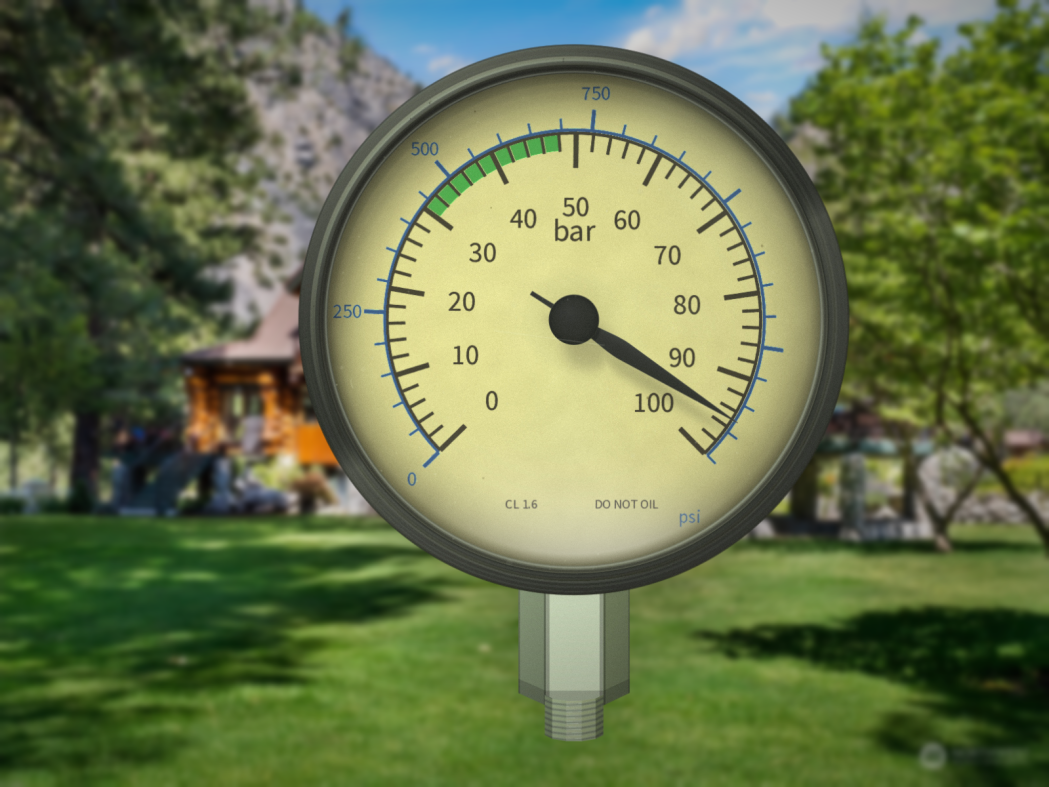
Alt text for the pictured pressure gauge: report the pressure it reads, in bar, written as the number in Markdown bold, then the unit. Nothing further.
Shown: **95** bar
